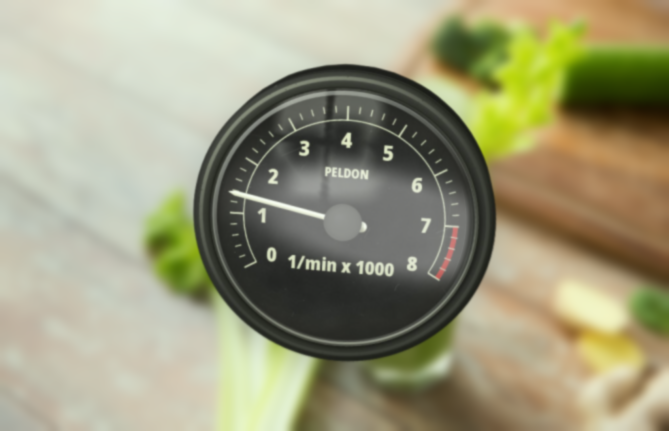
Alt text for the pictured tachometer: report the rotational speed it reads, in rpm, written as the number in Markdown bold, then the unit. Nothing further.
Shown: **1400** rpm
